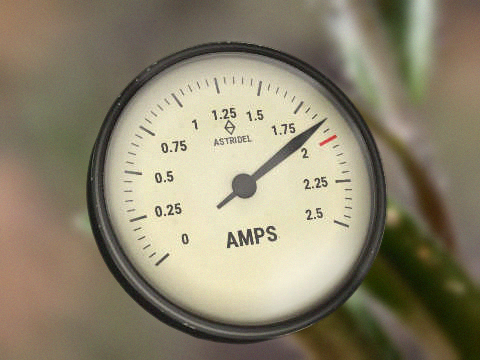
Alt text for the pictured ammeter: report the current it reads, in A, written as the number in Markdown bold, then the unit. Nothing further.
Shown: **1.9** A
